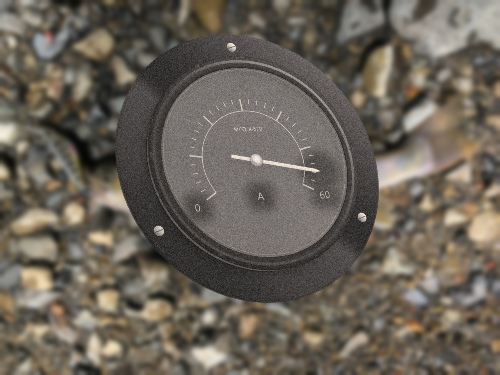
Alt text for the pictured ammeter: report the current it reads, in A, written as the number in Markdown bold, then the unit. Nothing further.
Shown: **56** A
